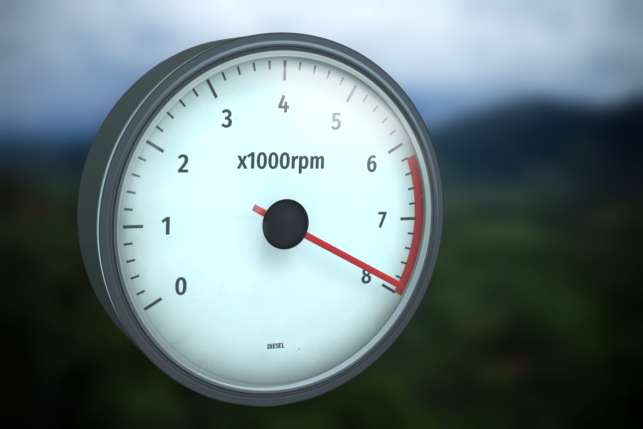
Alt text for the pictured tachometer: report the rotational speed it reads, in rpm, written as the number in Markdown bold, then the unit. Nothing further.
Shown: **7900** rpm
